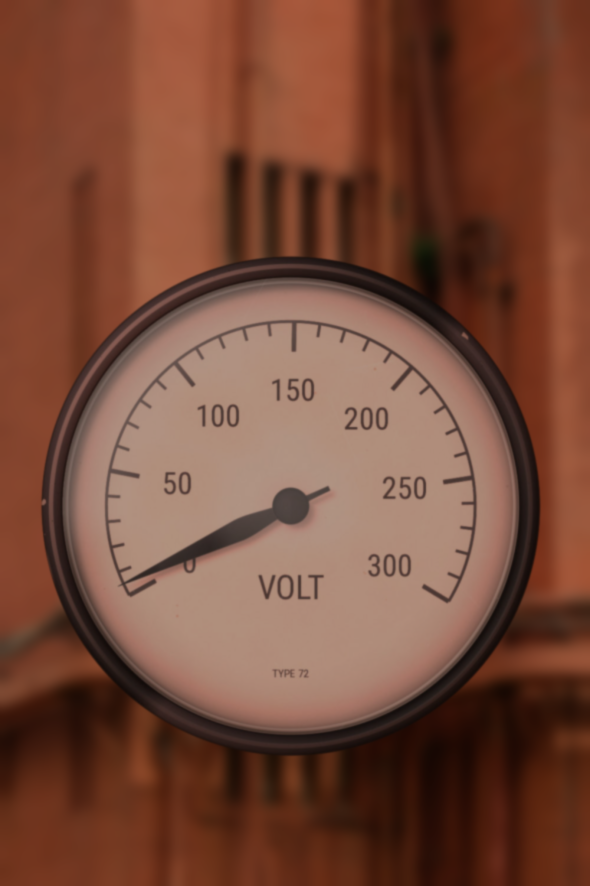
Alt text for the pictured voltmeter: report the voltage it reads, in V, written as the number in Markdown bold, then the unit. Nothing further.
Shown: **5** V
